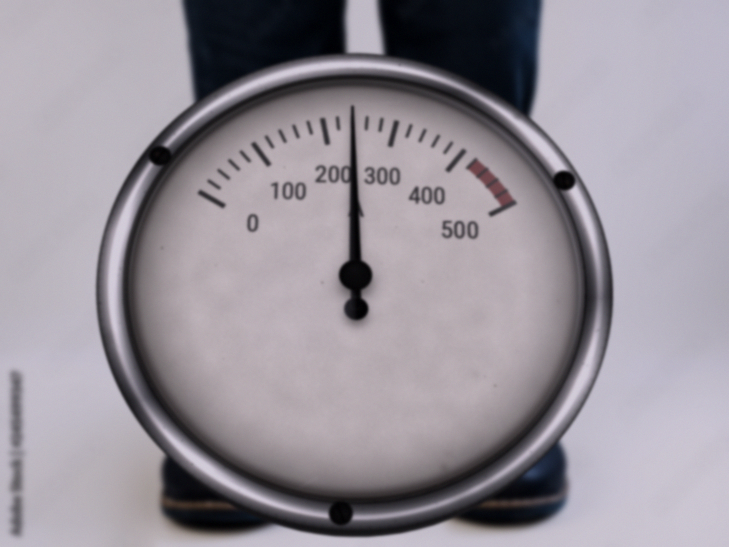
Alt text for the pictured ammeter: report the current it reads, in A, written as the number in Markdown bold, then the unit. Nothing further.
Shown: **240** A
